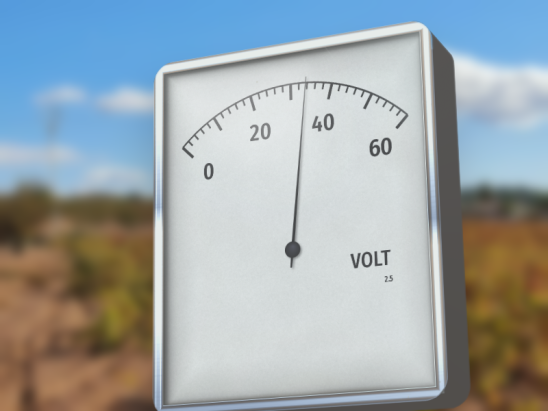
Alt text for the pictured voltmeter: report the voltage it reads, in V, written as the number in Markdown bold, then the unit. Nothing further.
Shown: **34** V
